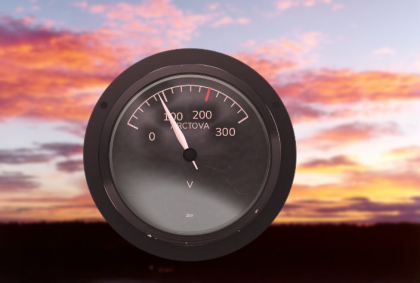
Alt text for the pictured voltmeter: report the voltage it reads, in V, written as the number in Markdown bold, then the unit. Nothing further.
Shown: **90** V
